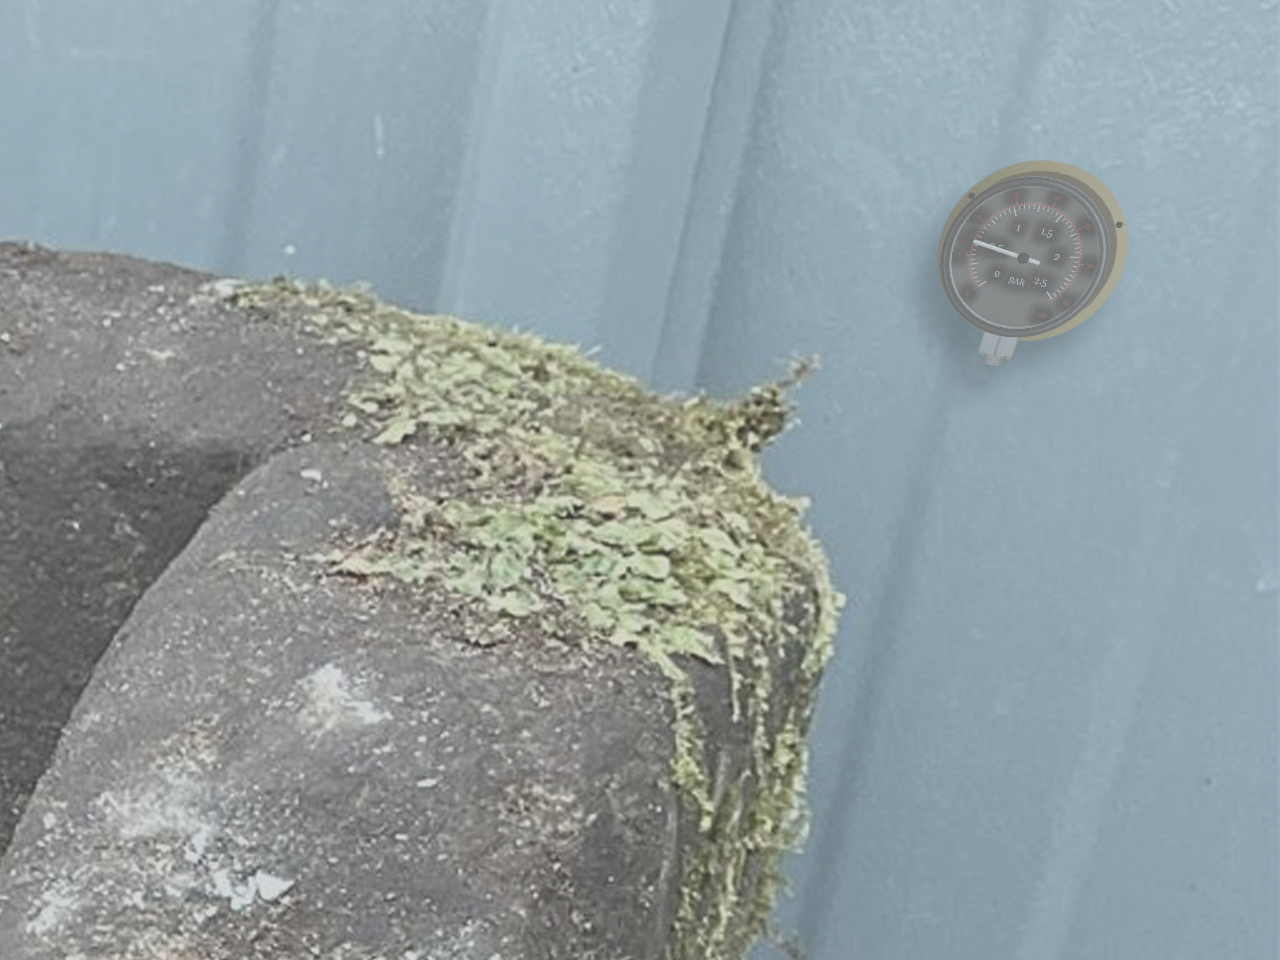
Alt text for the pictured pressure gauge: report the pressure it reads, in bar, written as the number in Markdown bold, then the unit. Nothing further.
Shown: **0.5** bar
